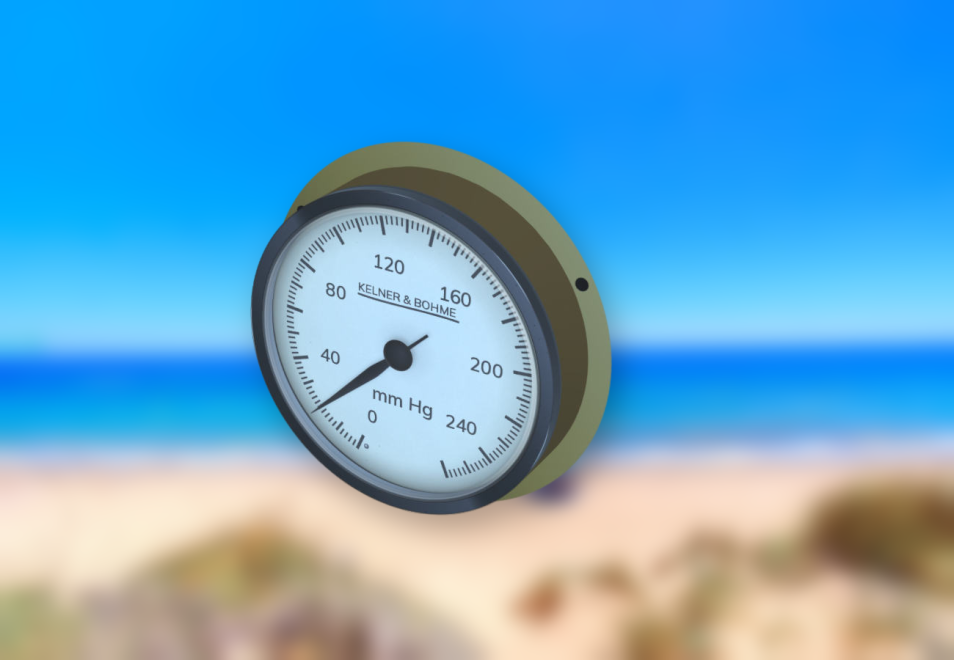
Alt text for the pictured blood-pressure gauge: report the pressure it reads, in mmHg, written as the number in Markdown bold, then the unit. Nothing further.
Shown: **20** mmHg
